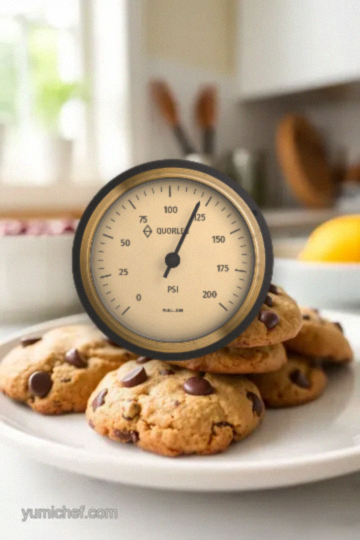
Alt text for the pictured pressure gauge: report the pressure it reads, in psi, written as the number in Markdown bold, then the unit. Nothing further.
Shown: **120** psi
